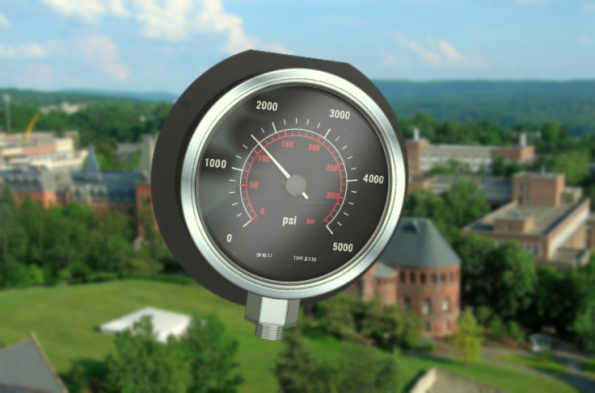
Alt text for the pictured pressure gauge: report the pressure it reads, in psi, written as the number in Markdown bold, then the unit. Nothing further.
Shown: **1600** psi
